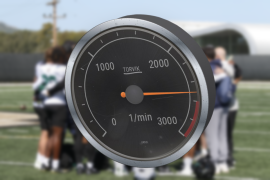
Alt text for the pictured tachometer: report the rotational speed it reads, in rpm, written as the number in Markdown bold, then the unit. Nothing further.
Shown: **2500** rpm
